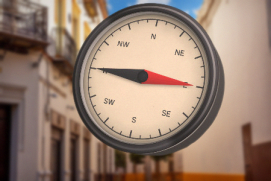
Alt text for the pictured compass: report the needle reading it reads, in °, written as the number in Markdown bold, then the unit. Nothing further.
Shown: **90** °
